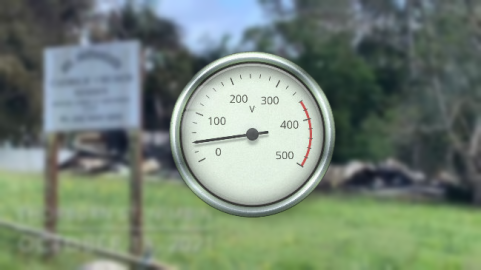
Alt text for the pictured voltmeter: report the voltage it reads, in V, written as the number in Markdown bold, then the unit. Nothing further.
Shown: **40** V
